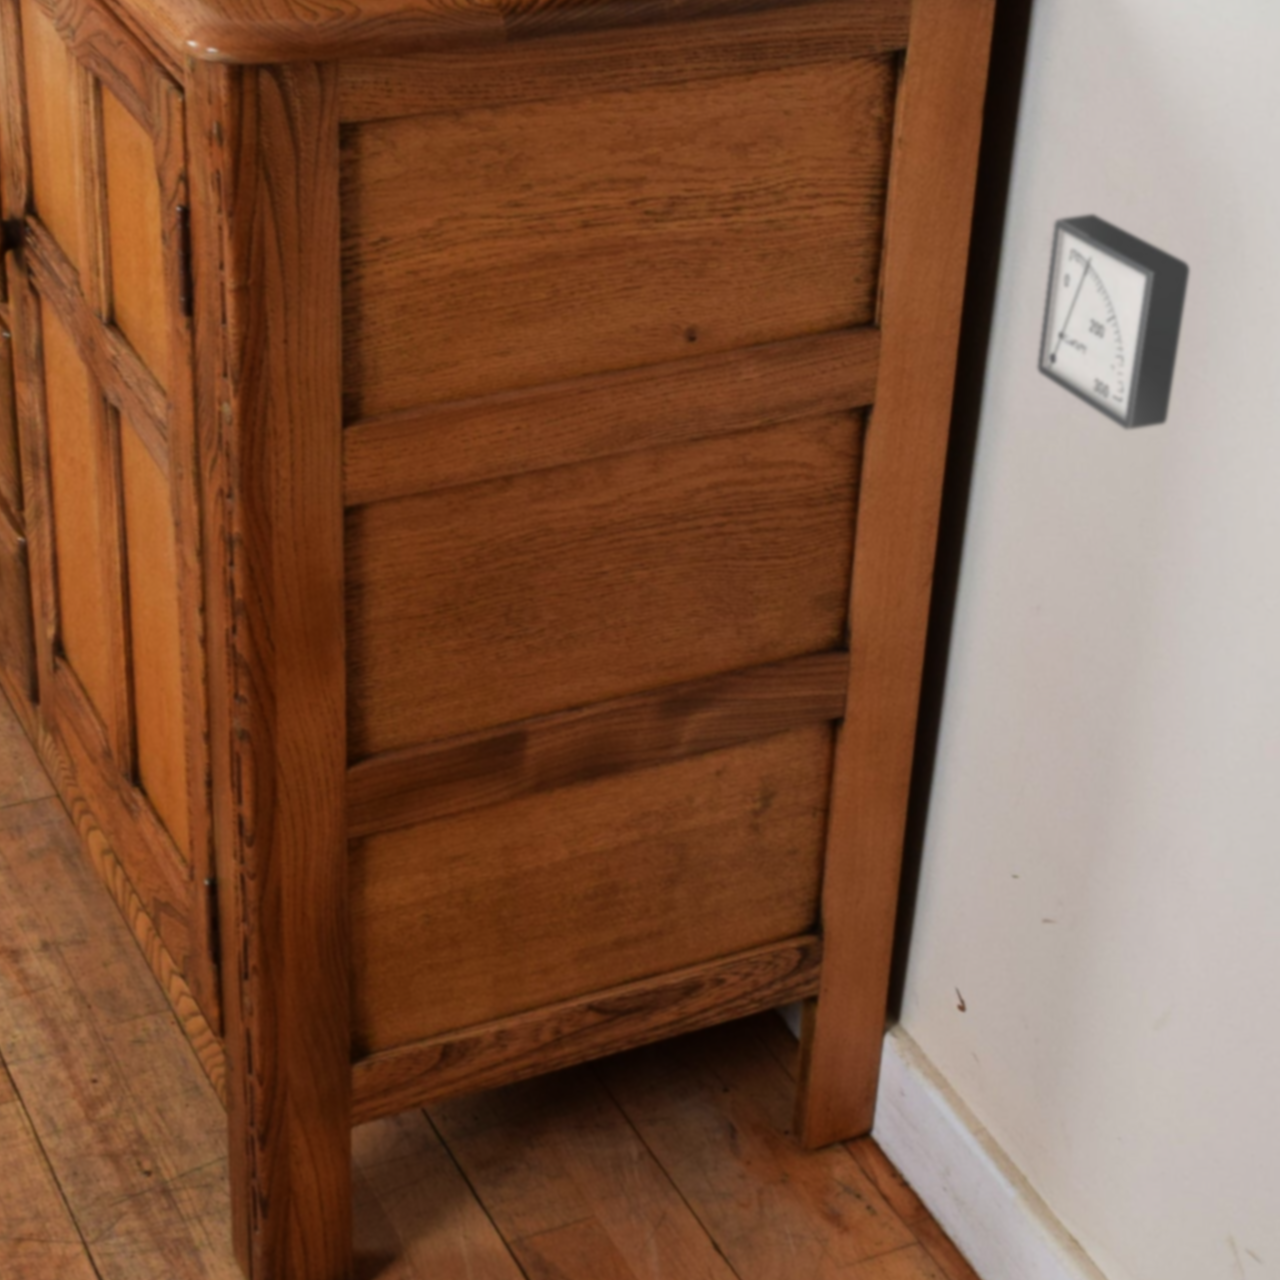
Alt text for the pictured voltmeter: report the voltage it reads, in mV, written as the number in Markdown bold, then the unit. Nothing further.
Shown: **100** mV
